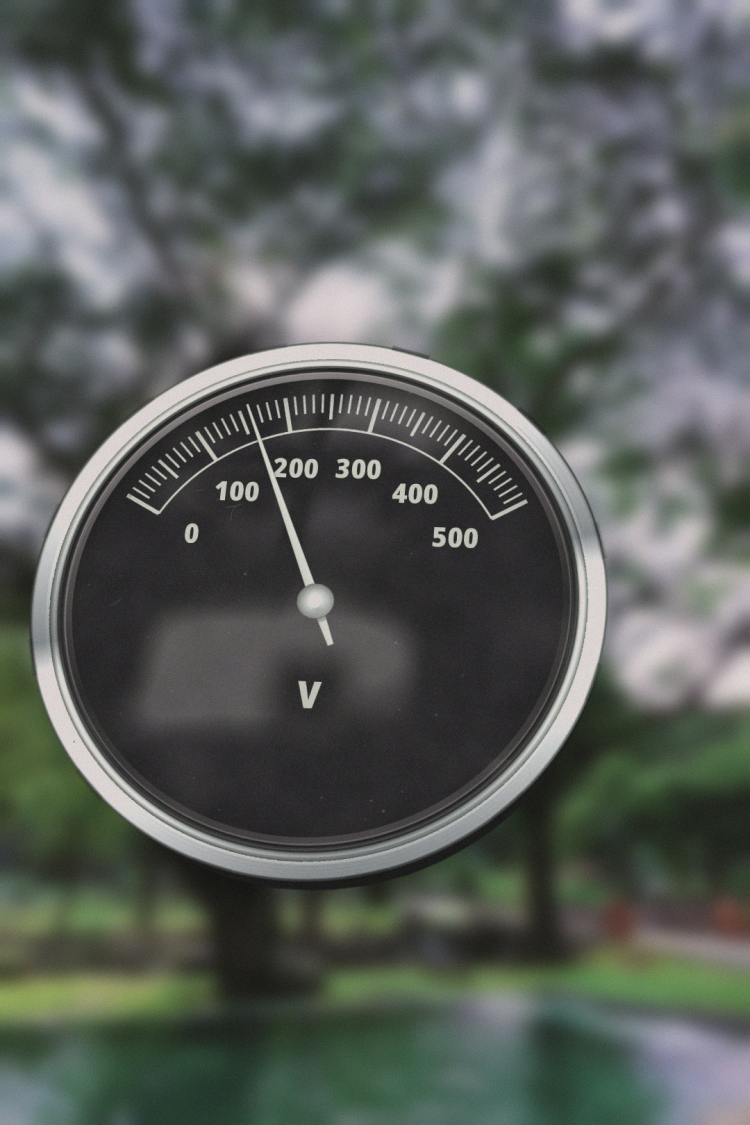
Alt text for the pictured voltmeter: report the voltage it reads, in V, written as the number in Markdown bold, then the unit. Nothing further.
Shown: **160** V
